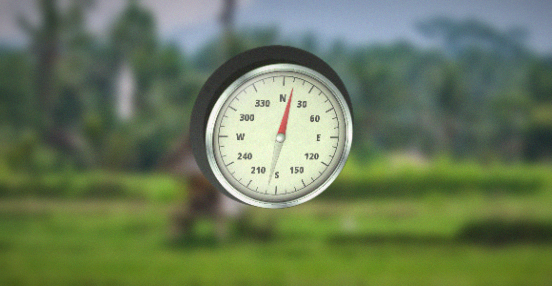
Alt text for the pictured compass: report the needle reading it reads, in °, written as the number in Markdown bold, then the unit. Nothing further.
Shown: **10** °
